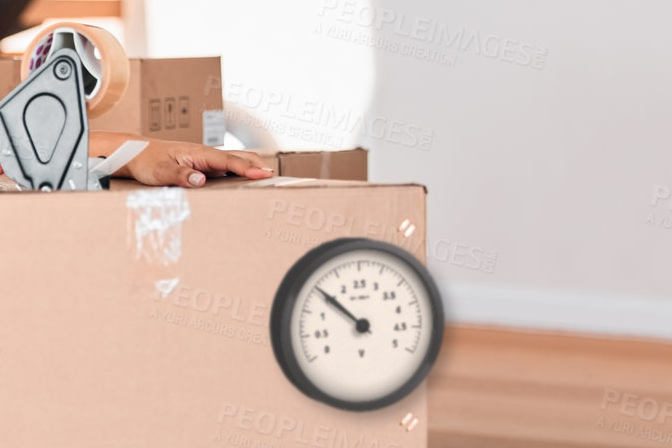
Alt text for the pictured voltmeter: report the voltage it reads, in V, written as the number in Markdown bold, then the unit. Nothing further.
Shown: **1.5** V
